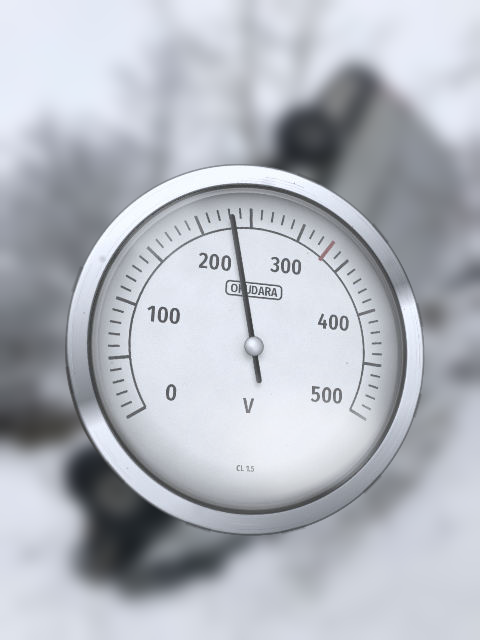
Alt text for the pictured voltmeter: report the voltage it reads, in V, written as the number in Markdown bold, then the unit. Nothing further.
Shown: **230** V
